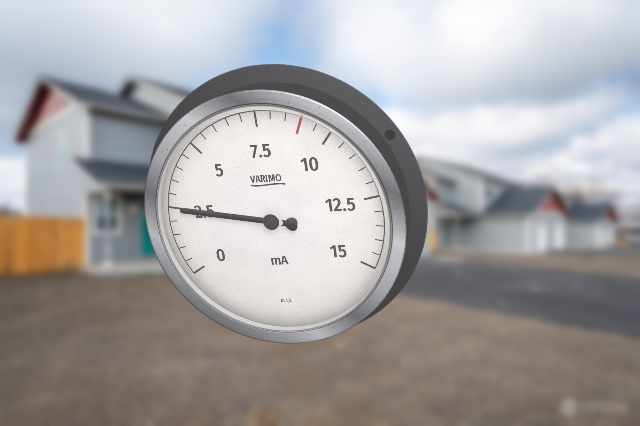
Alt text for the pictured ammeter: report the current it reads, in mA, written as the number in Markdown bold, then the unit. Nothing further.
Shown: **2.5** mA
